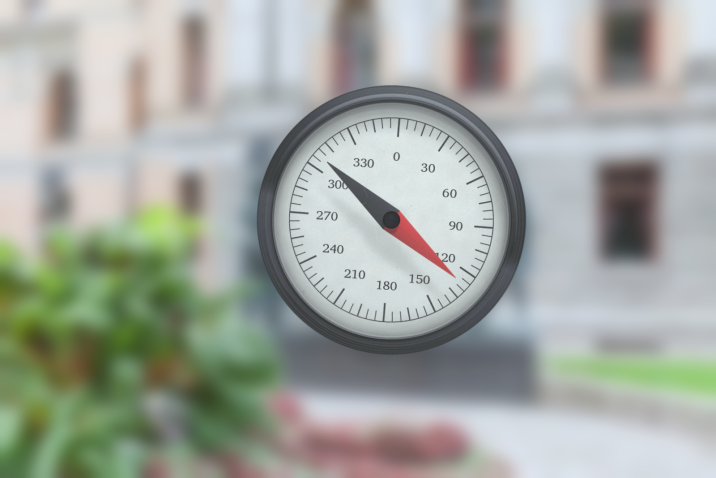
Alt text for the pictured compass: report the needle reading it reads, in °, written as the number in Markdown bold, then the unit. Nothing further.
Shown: **127.5** °
